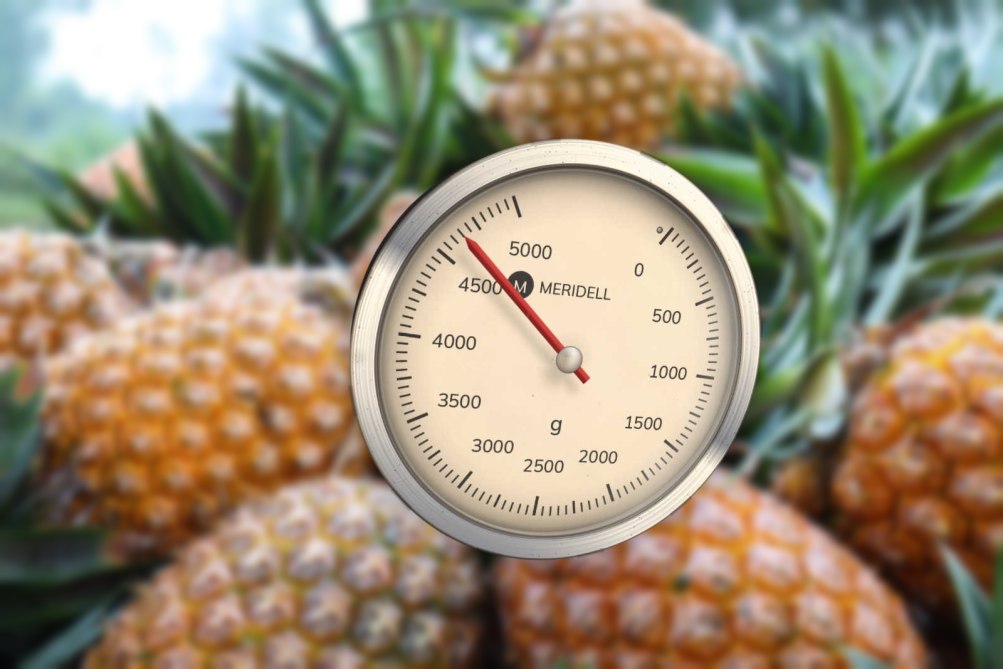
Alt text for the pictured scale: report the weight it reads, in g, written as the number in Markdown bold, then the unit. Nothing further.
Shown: **4650** g
